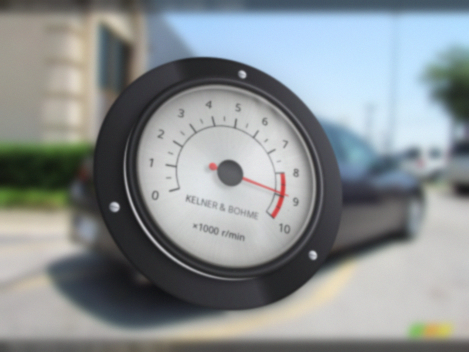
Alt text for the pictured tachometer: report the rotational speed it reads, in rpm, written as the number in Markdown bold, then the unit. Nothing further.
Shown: **9000** rpm
